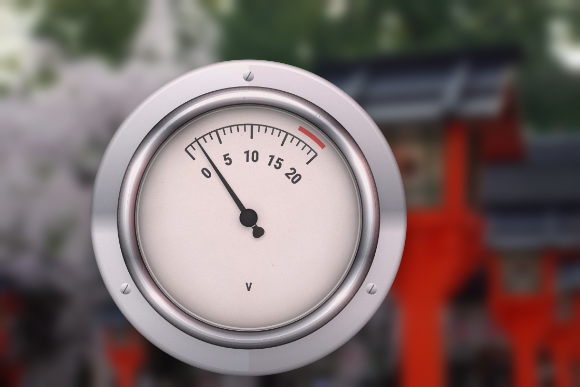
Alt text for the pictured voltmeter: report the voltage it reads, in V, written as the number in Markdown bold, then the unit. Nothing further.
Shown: **2** V
